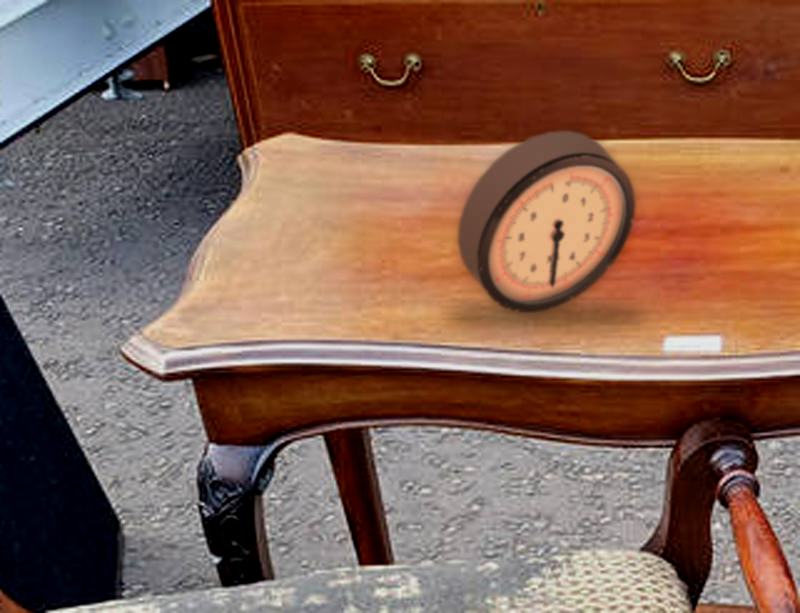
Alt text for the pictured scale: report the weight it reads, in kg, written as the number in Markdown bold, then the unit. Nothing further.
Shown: **5** kg
